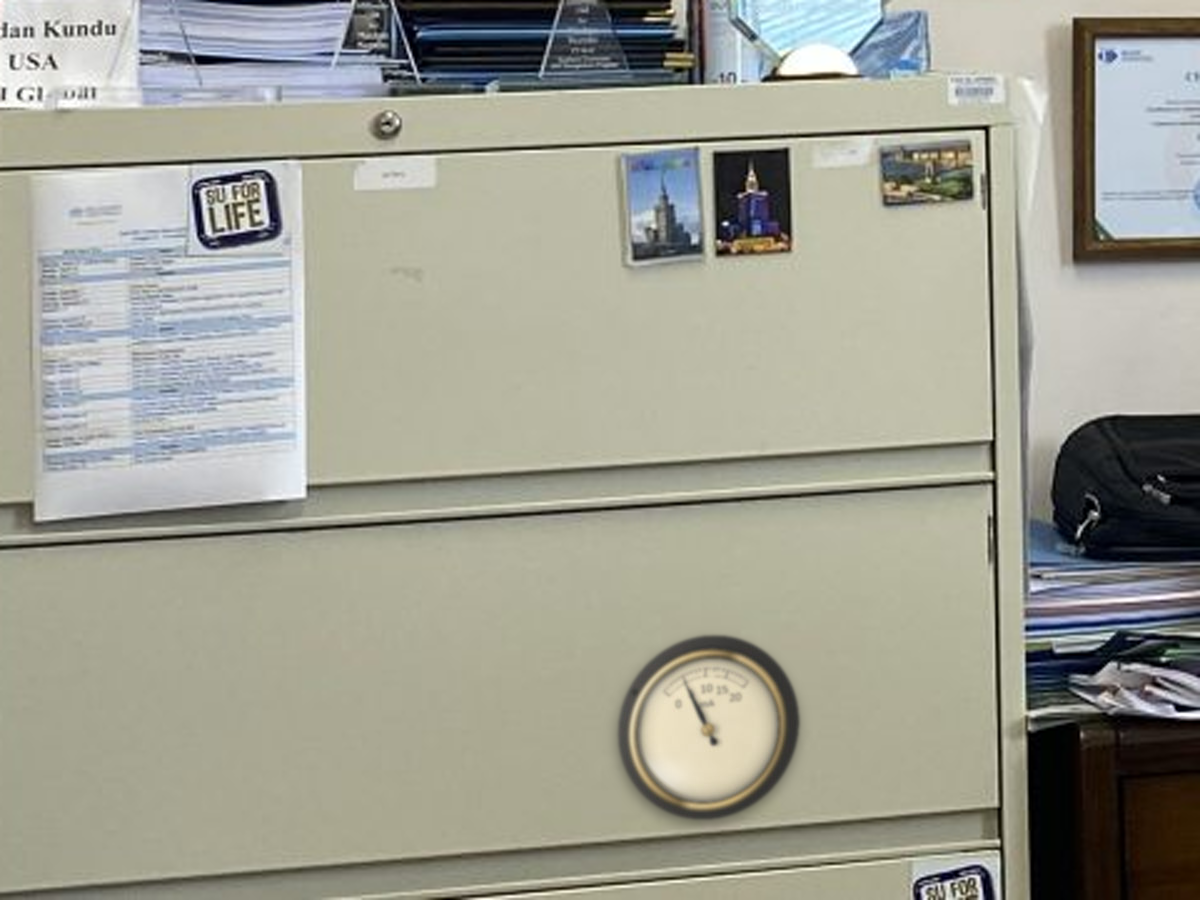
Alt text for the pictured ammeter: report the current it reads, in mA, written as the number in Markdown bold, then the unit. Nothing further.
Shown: **5** mA
